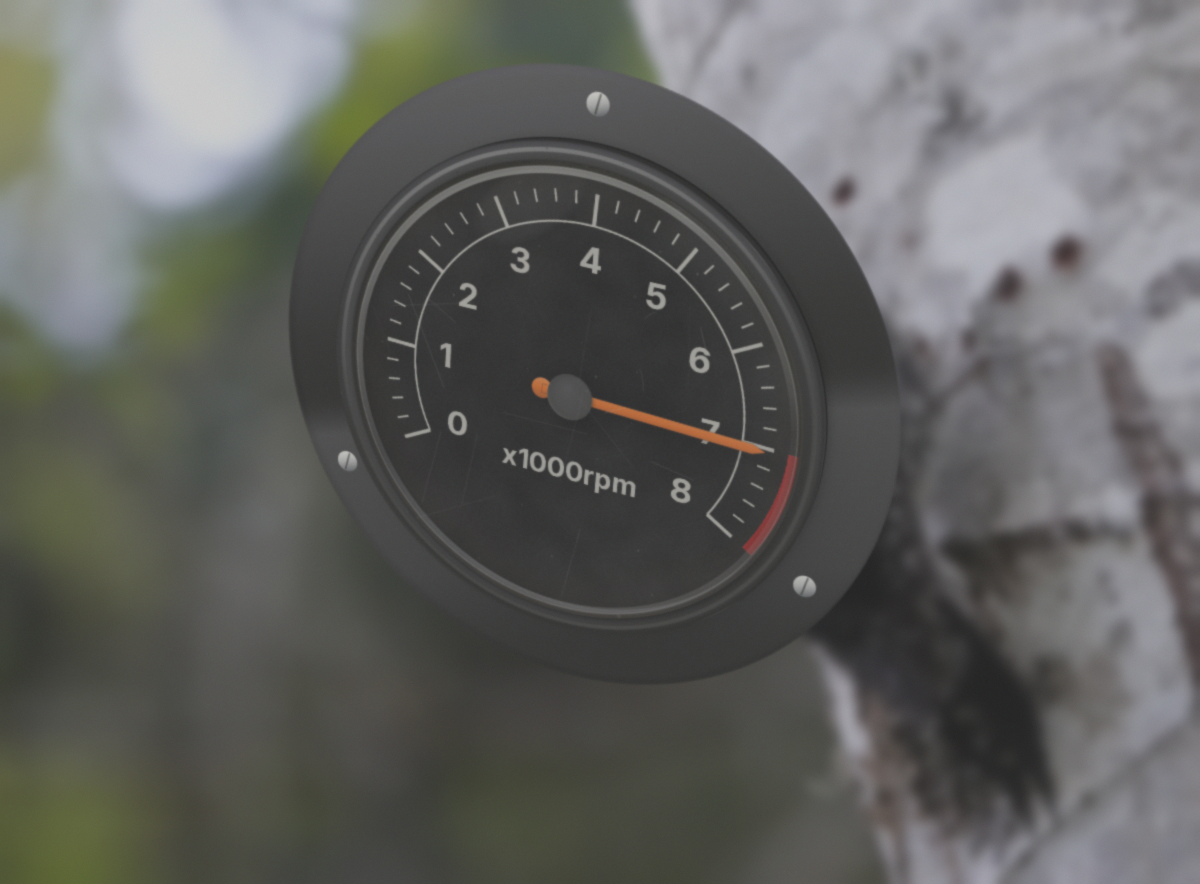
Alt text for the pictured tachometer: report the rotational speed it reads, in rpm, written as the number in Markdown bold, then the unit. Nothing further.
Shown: **7000** rpm
